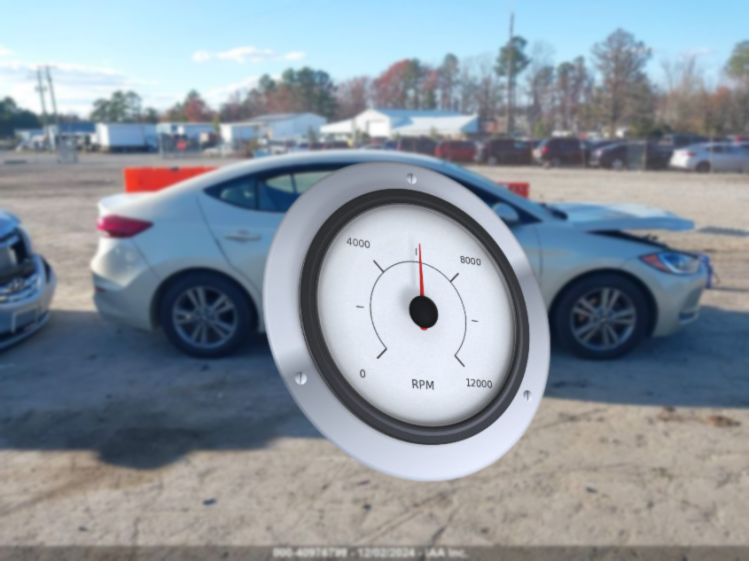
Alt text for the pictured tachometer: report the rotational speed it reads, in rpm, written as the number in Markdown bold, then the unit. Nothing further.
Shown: **6000** rpm
